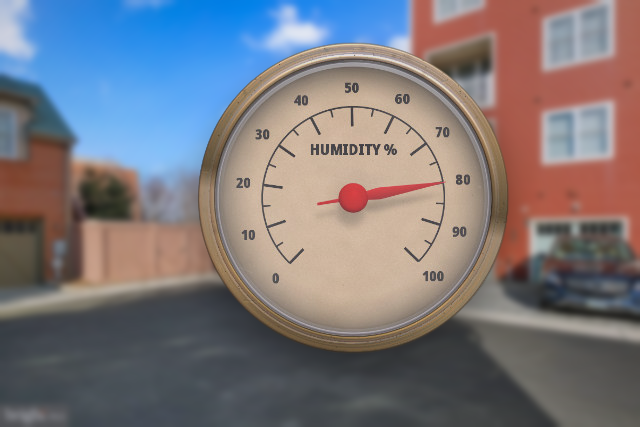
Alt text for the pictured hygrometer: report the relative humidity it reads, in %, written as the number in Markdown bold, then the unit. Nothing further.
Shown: **80** %
